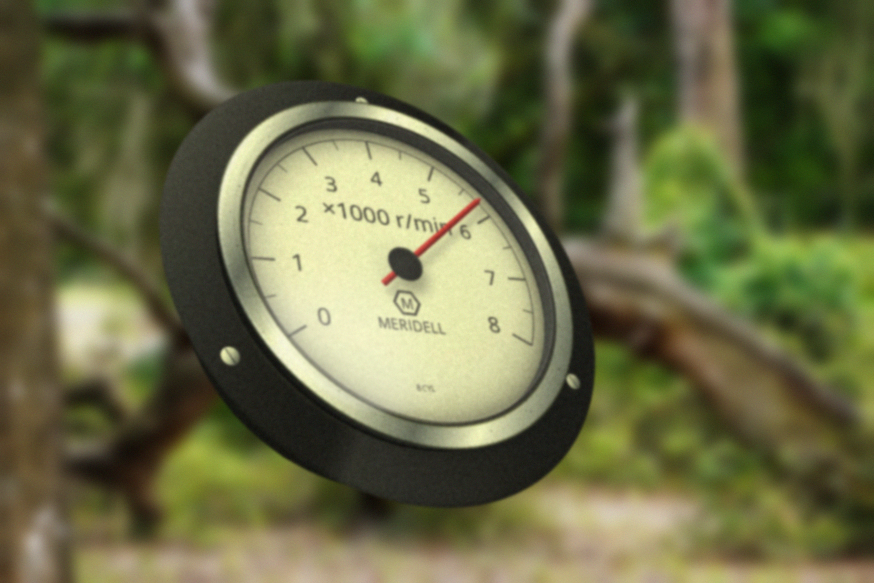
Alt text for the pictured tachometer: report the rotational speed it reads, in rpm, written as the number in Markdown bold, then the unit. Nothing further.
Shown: **5750** rpm
